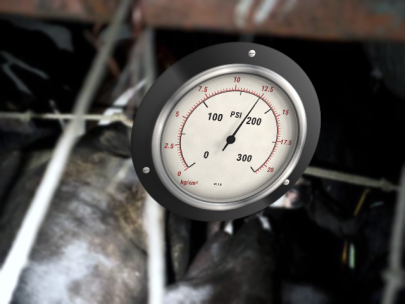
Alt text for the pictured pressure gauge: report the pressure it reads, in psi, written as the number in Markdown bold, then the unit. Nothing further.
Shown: **175** psi
